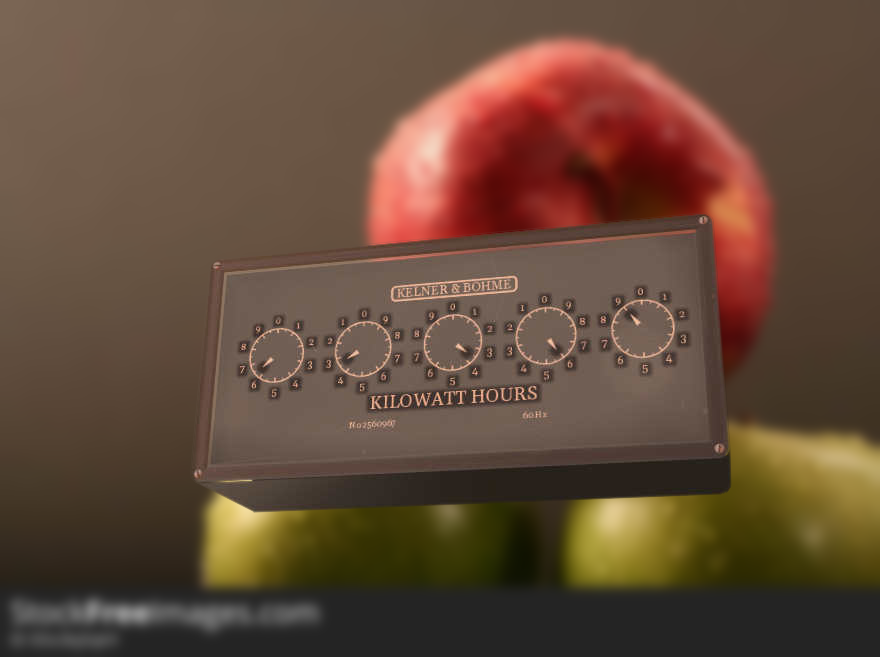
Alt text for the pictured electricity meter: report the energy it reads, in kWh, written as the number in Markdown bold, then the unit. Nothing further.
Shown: **63359** kWh
